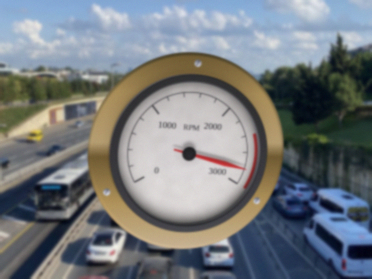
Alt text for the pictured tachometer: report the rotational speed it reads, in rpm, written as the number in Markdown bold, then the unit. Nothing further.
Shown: **2800** rpm
